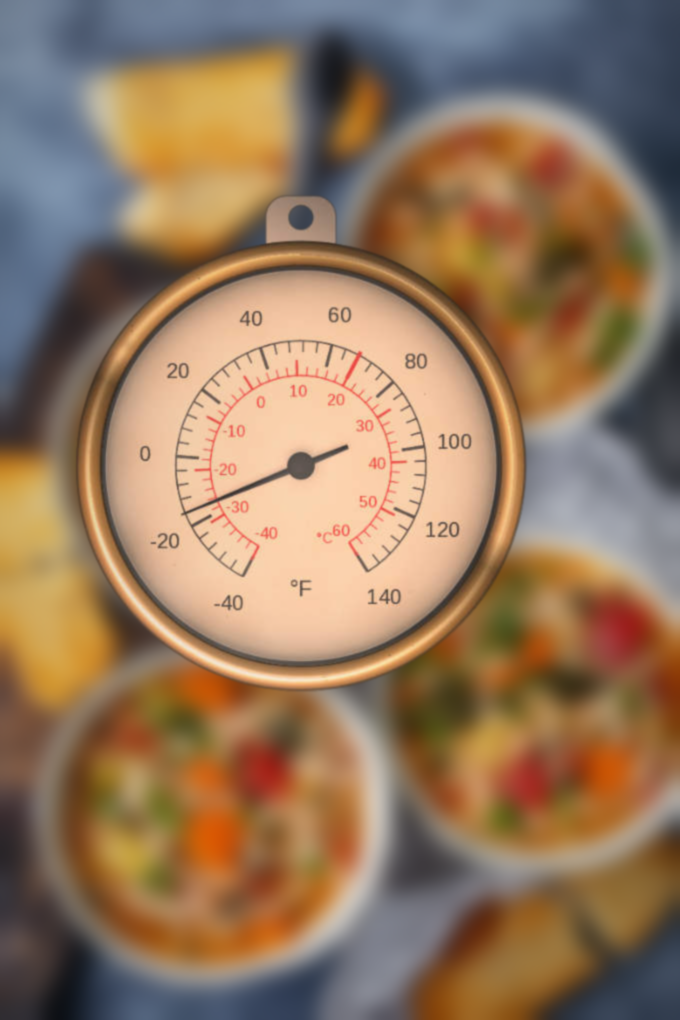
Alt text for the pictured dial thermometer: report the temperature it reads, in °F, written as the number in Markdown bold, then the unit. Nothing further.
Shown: **-16** °F
